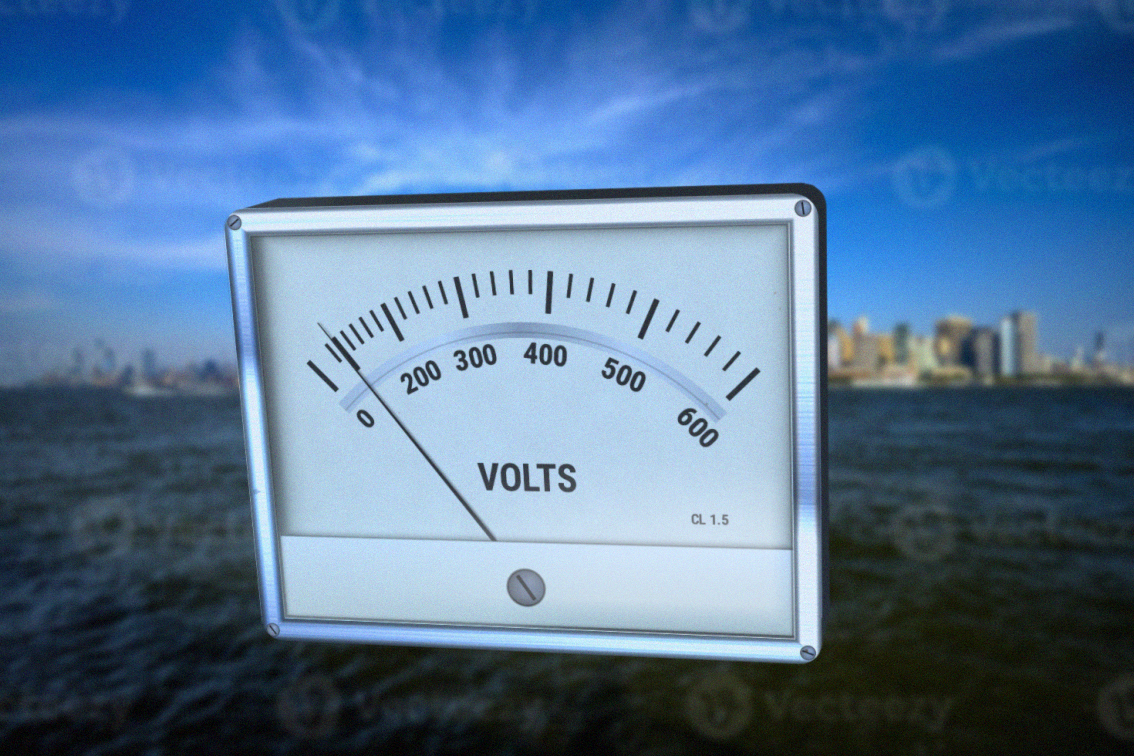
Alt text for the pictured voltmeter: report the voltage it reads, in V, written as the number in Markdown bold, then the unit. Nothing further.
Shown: **100** V
